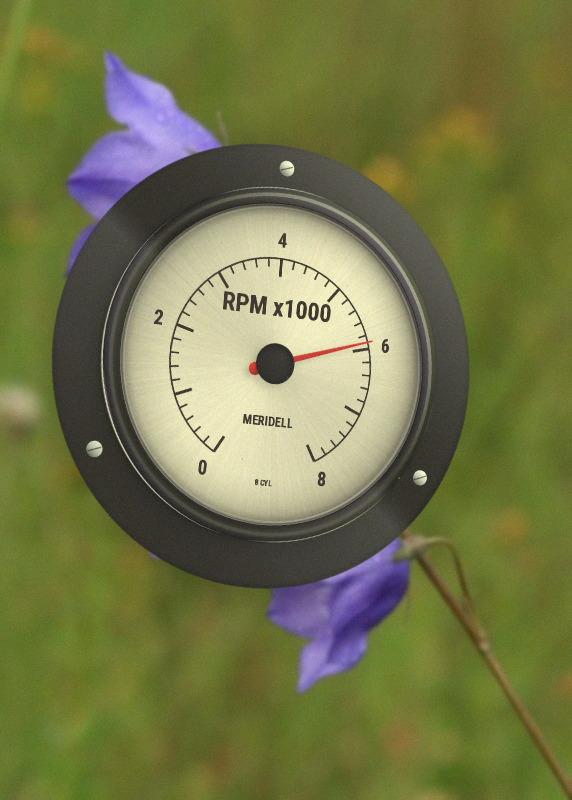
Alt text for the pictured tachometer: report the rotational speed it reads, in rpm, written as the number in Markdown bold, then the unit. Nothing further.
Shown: **5900** rpm
